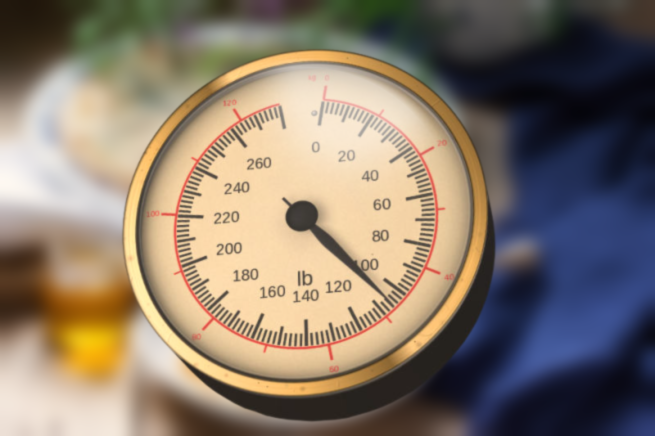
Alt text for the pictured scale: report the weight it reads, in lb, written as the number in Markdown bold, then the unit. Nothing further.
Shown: **106** lb
